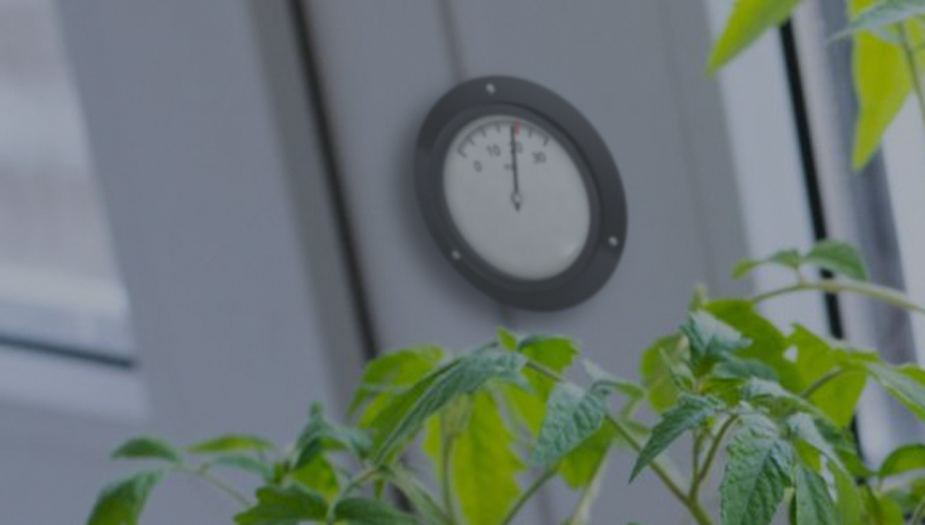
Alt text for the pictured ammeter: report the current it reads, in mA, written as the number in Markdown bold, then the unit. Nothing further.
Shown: **20** mA
